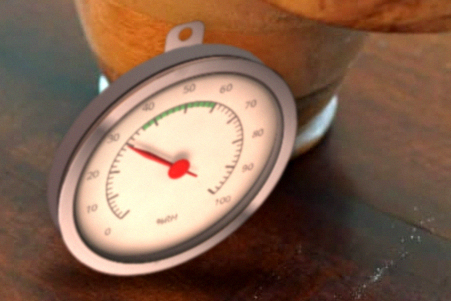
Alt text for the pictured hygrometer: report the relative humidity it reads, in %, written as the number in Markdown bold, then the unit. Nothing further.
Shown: **30** %
